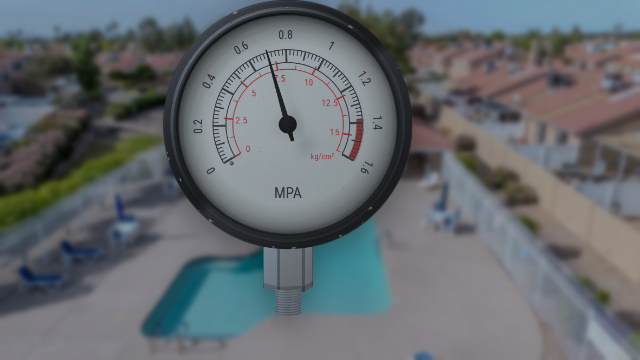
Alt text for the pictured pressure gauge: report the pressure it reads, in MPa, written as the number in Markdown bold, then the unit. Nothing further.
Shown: **0.7** MPa
